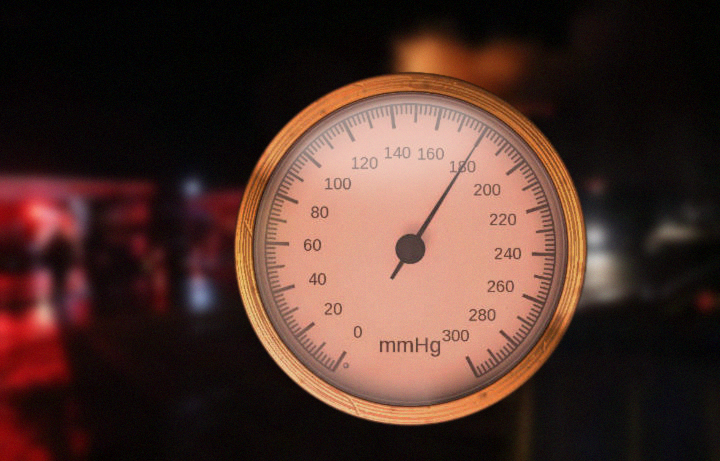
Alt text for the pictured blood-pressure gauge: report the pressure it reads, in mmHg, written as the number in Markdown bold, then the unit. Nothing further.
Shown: **180** mmHg
